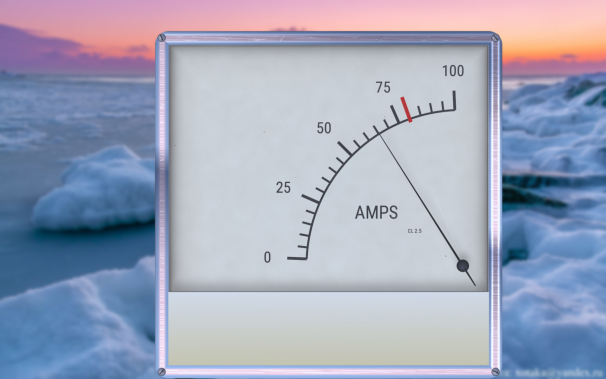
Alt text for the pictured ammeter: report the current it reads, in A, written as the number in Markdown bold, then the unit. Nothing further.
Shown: **65** A
